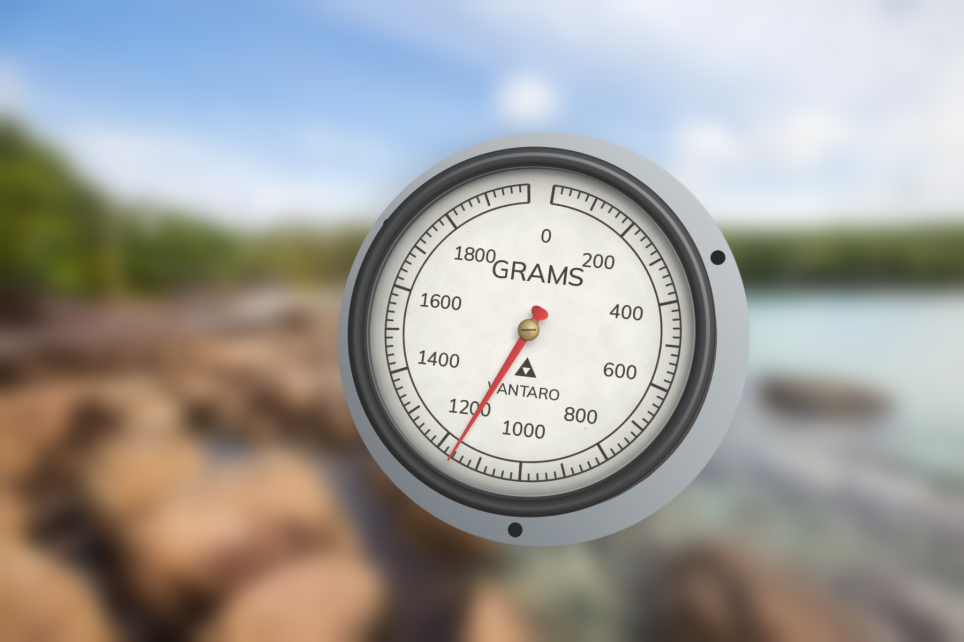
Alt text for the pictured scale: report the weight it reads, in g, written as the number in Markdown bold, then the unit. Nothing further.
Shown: **1160** g
